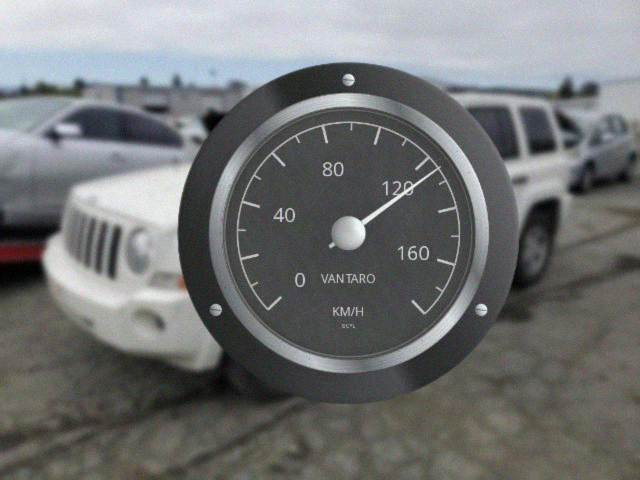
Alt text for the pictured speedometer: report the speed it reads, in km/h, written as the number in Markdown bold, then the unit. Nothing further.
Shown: **125** km/h
